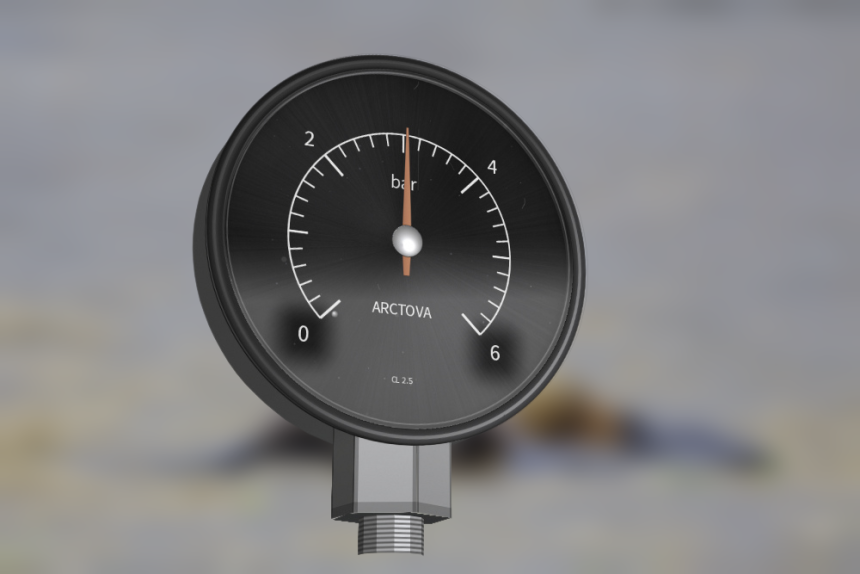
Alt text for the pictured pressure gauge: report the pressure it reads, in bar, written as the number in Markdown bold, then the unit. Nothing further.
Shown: **3** bar
